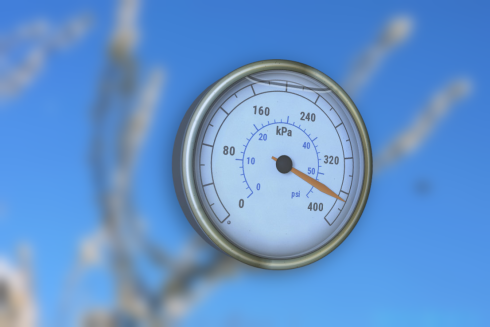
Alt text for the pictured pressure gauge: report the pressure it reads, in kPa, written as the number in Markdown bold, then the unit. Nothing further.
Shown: **370** kPa
